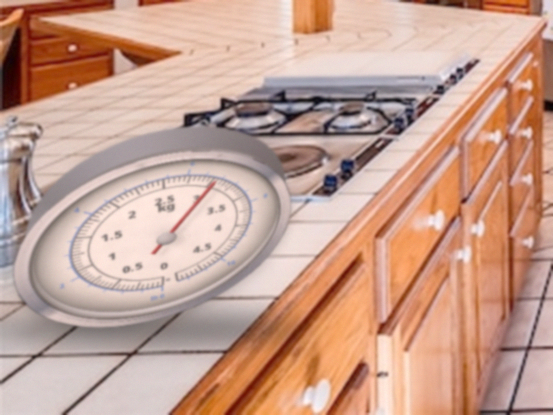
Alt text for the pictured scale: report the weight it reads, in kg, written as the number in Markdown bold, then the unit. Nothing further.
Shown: **3** kg
